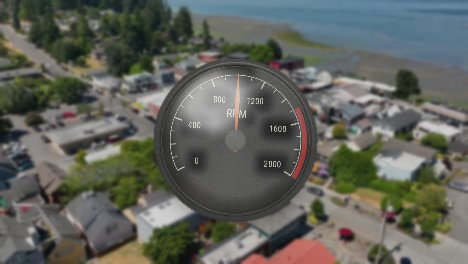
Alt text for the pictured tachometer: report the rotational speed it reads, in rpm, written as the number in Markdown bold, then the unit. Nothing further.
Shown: **1000** rpm
